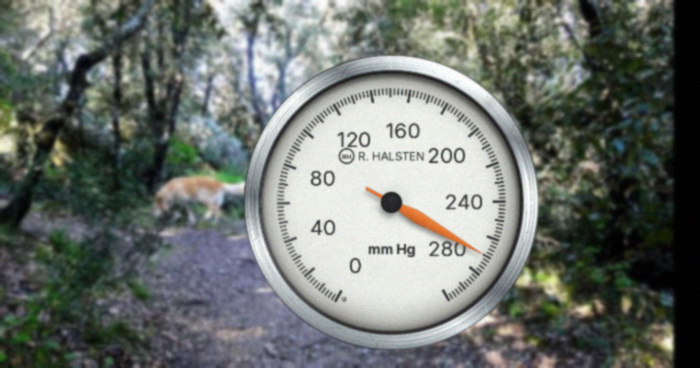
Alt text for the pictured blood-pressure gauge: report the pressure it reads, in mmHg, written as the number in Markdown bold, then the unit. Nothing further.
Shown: **270** mmHg
